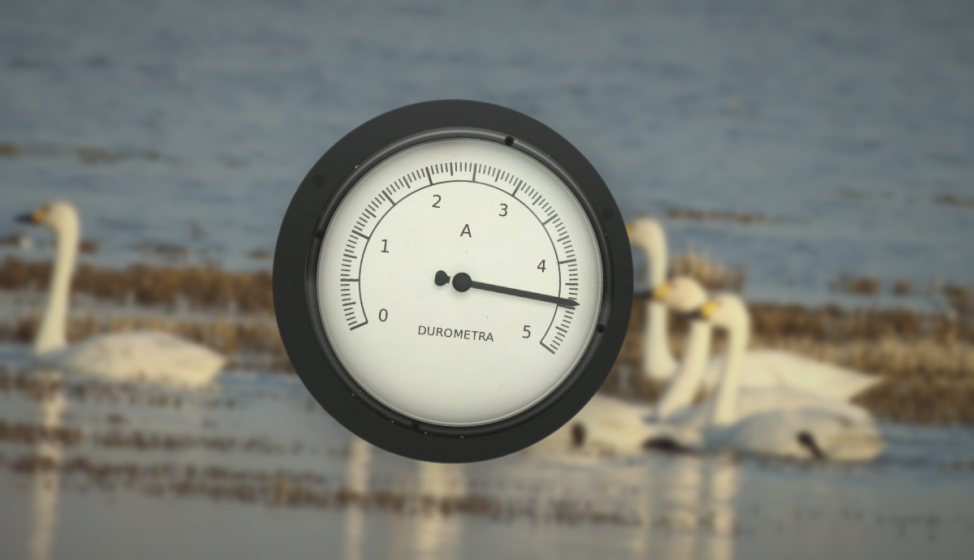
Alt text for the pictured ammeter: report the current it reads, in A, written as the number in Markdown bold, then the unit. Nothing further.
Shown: **4.45** A
